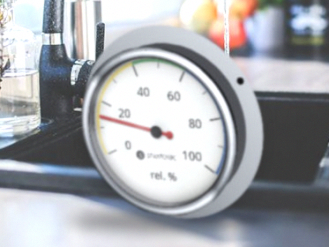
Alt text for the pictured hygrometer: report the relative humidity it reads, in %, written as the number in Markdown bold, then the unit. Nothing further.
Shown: **15** %
